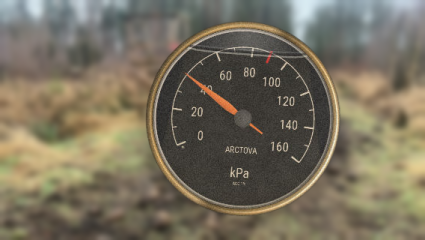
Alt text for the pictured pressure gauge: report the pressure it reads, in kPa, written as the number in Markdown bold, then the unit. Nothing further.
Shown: **40** kPa
